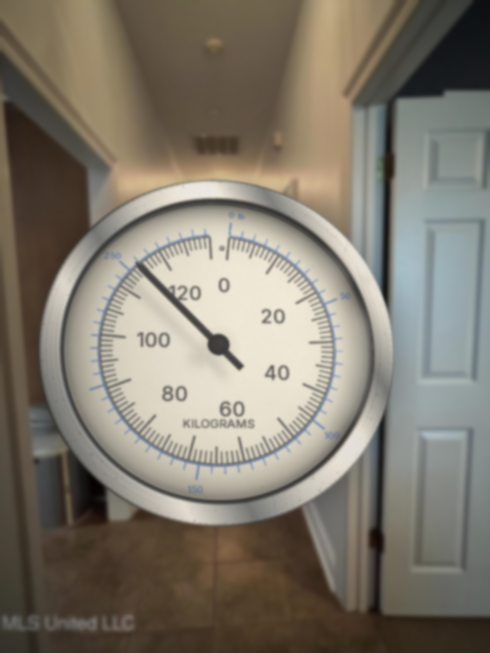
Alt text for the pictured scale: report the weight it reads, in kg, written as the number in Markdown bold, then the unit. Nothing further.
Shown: **115** kg
